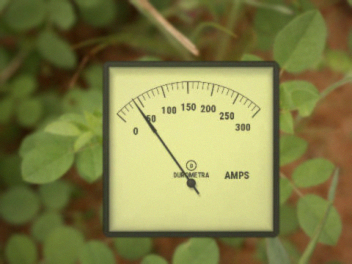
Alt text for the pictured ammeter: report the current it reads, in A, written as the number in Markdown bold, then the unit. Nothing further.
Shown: **40** A
